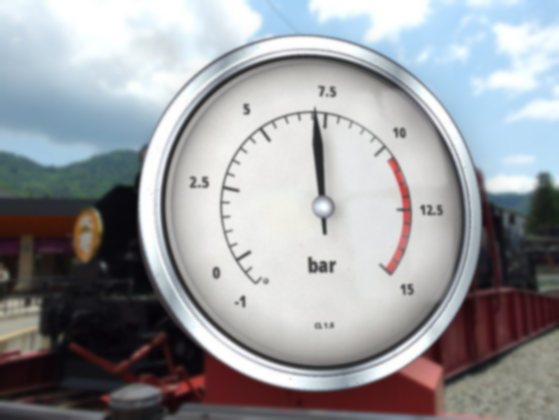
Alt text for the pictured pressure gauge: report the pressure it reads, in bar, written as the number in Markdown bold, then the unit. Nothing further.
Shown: **7** bar
